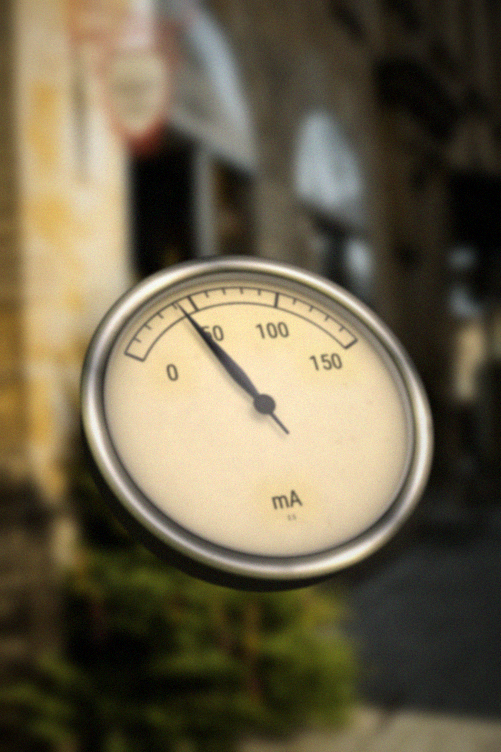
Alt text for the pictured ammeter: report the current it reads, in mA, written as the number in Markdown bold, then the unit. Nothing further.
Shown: **40** mA
